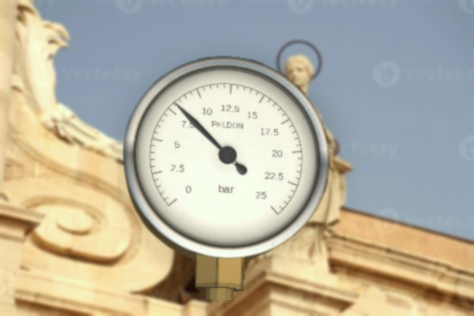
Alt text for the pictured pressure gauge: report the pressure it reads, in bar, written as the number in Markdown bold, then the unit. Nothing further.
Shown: **8** bar
